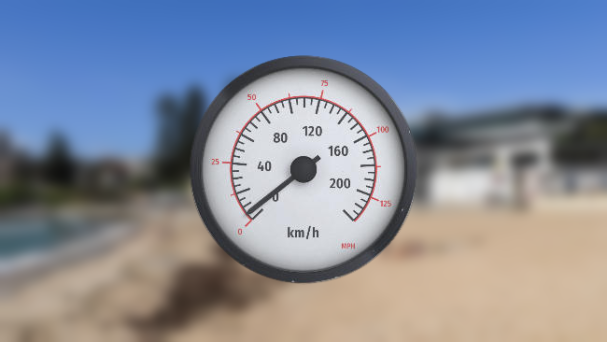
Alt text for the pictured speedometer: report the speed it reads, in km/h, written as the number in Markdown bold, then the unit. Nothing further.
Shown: **5** km/h
